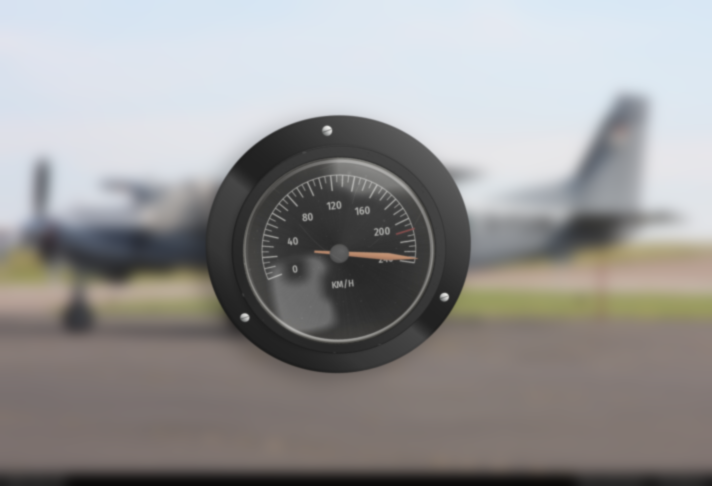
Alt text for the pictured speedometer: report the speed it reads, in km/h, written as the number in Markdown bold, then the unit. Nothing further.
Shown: **235** km/h
